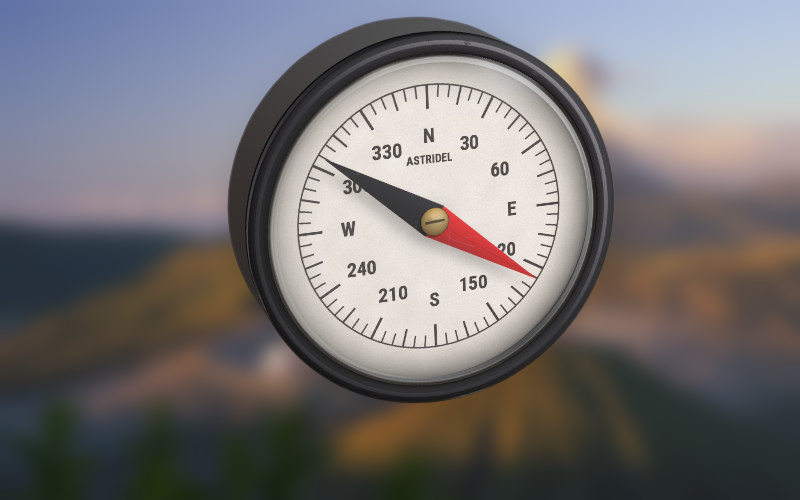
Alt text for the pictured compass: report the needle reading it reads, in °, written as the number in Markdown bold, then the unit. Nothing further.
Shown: **125** °
